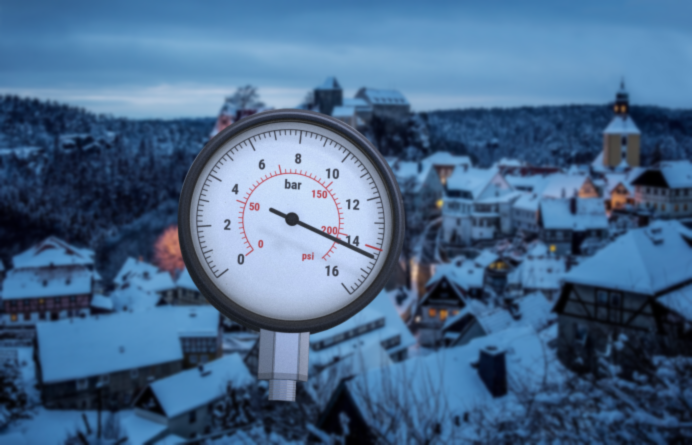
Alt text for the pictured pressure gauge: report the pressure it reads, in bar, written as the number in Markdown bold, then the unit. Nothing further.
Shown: **14.4** bar
